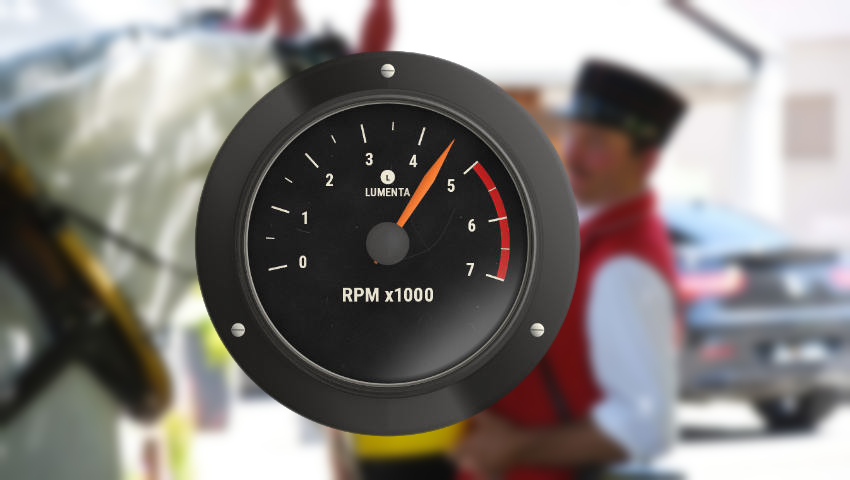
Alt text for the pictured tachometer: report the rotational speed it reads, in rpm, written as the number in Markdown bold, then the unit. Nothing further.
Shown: **4500** rpm
